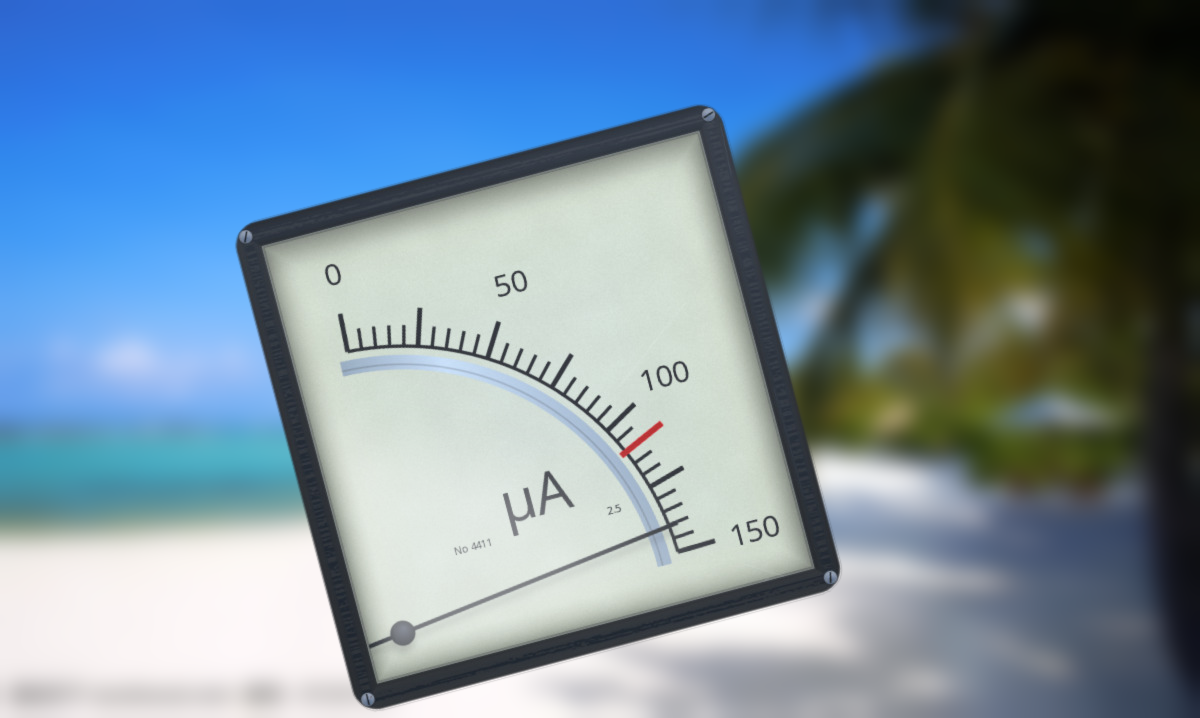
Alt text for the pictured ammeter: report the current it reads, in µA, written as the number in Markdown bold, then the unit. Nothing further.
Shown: **140** µA
